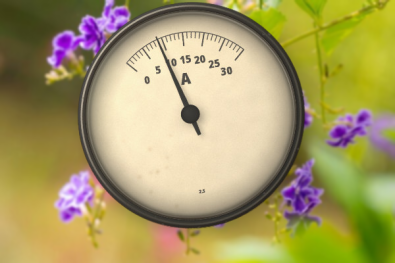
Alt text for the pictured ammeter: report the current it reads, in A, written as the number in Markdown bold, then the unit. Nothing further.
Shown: **9** A
